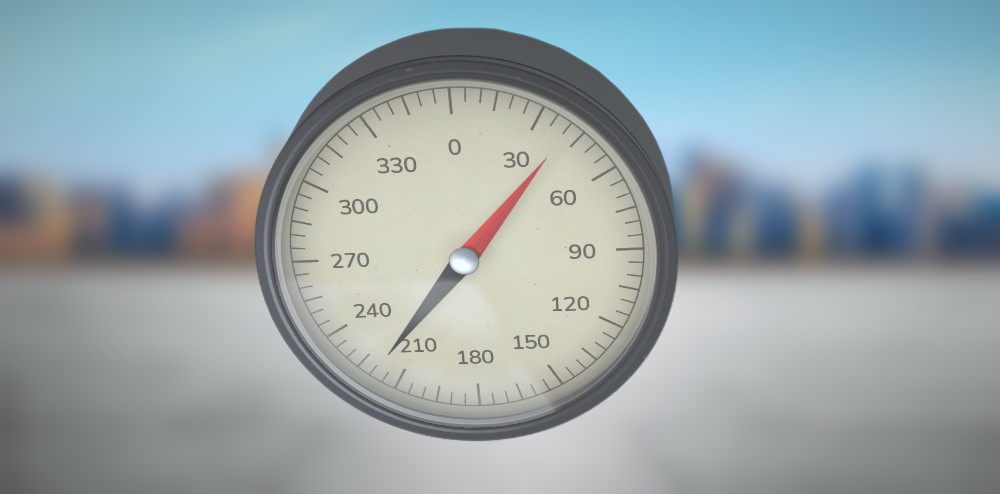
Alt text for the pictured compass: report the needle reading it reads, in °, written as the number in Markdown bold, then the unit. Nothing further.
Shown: **40** °
